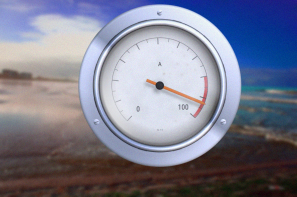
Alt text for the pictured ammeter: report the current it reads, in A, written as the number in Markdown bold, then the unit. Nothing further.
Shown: **92.5** A
